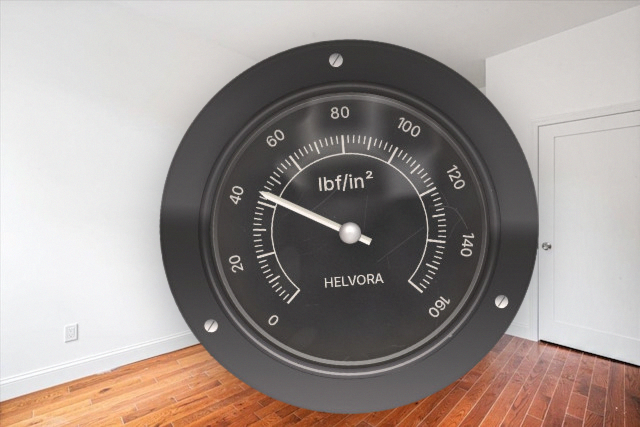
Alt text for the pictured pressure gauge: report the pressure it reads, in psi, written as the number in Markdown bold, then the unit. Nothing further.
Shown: **44** psi
